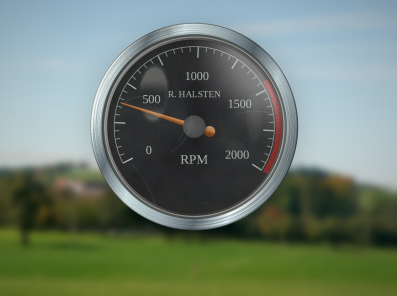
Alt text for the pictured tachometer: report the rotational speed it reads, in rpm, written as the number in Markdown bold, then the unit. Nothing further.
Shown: **375** rpm
